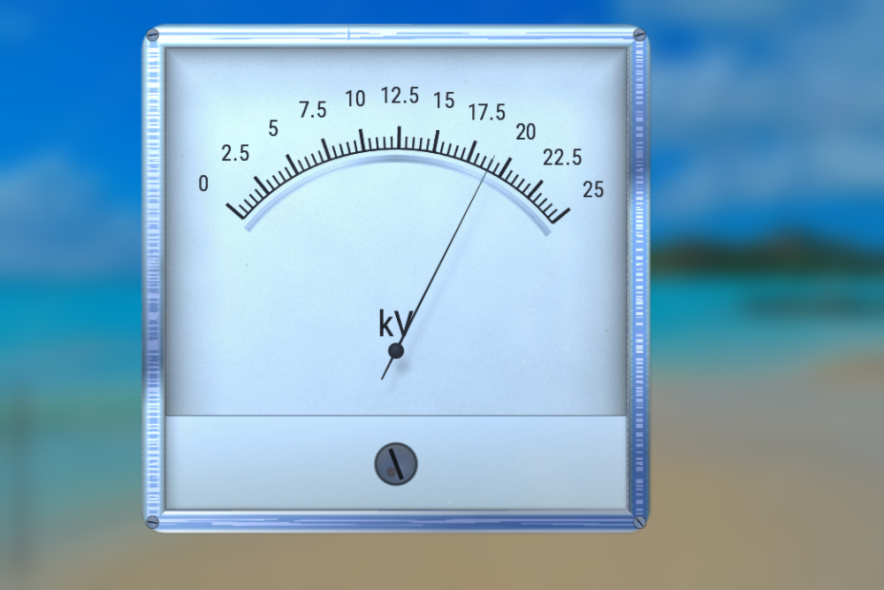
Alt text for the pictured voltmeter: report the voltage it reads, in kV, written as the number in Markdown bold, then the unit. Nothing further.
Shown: **19** kV
